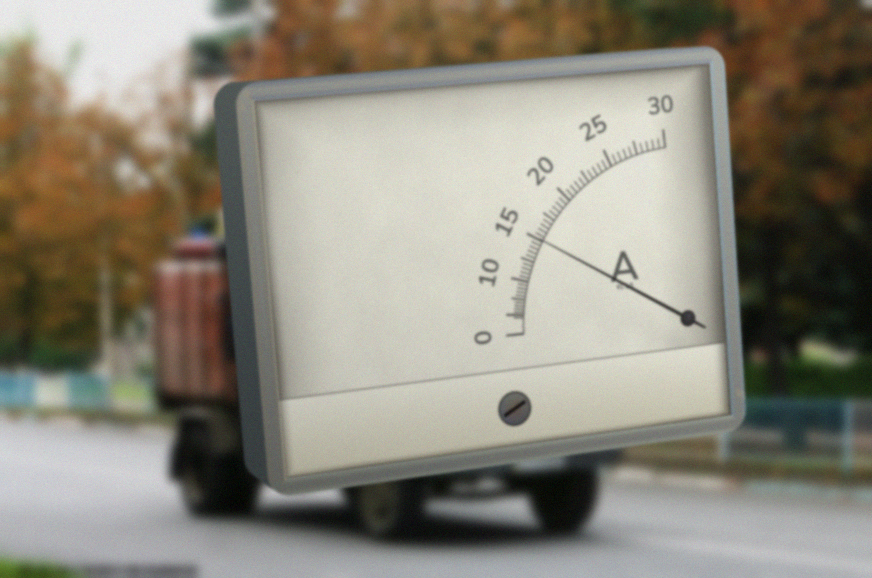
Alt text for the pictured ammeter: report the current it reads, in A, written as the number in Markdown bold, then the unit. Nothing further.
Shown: **15** A
